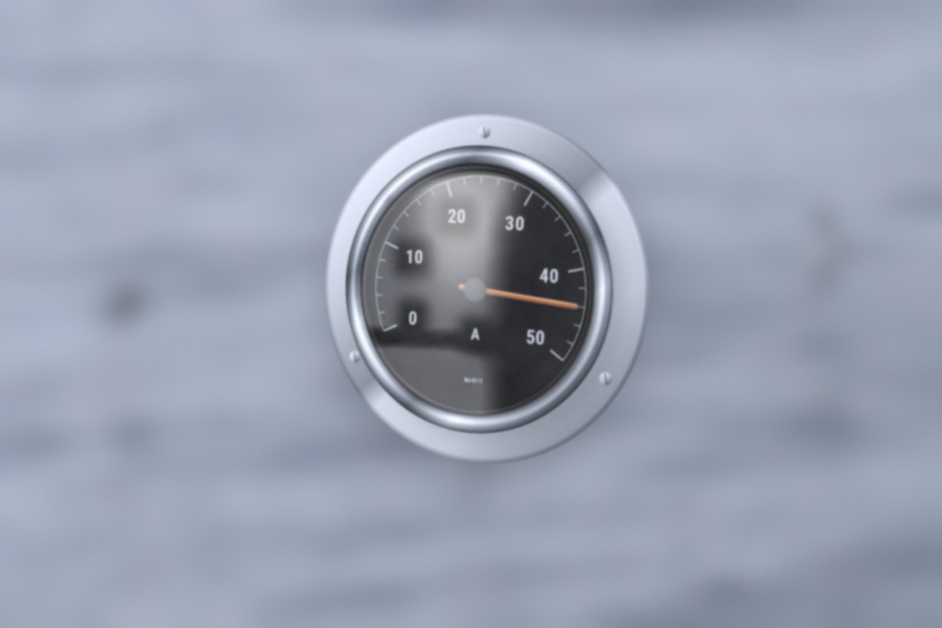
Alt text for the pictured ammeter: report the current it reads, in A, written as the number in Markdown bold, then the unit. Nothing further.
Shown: **44** A
